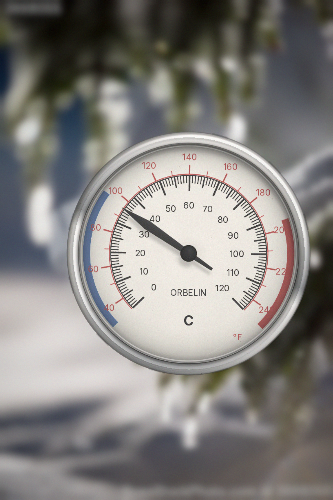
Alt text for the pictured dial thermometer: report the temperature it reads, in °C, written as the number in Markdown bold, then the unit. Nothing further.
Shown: **35** °C
